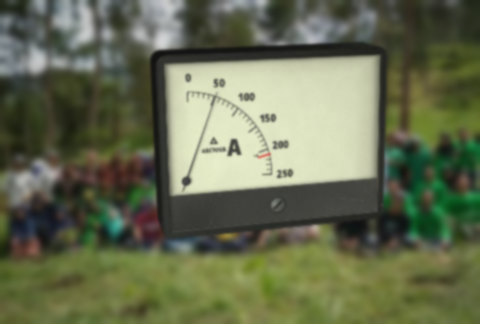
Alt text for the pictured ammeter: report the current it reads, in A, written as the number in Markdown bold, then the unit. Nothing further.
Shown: **50** A
